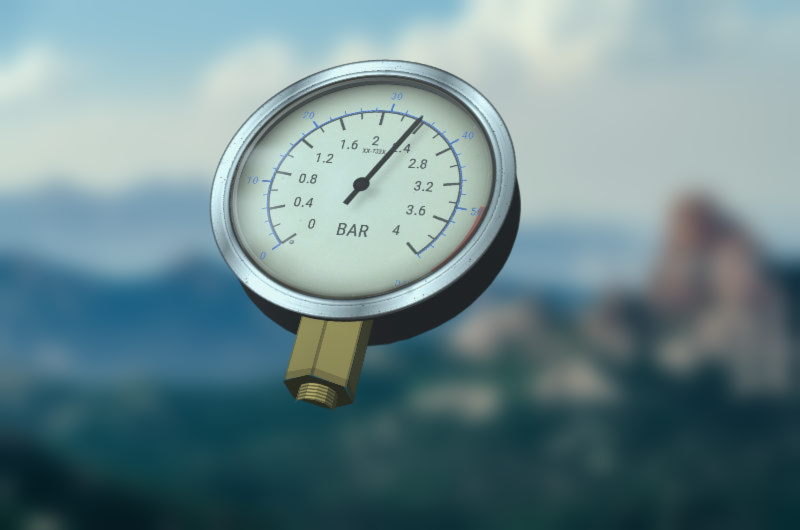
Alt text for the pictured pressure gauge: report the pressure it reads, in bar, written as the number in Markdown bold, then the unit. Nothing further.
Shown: **2.4** bar
